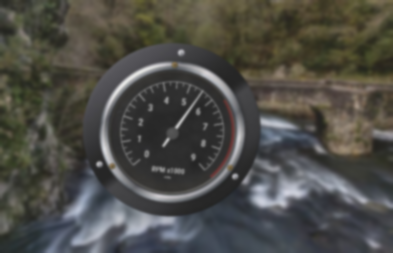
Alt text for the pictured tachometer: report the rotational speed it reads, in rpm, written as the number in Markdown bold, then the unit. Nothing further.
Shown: **5500** rpm
